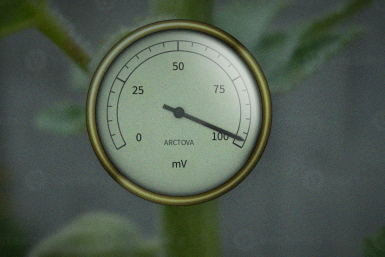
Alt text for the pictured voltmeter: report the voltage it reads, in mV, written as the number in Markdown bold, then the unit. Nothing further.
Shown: **97.5** mV
